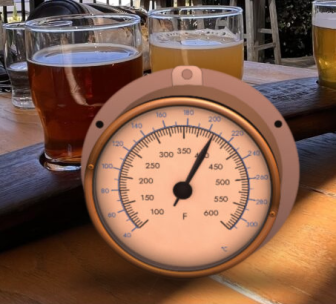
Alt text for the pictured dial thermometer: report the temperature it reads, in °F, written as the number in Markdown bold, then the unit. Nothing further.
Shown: **400** °F
